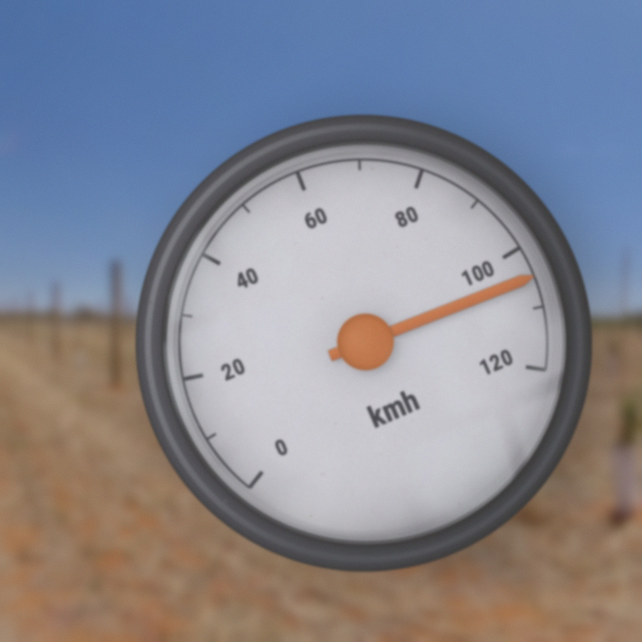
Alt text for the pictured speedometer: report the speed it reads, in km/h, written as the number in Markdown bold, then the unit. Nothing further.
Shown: **105** km/h
